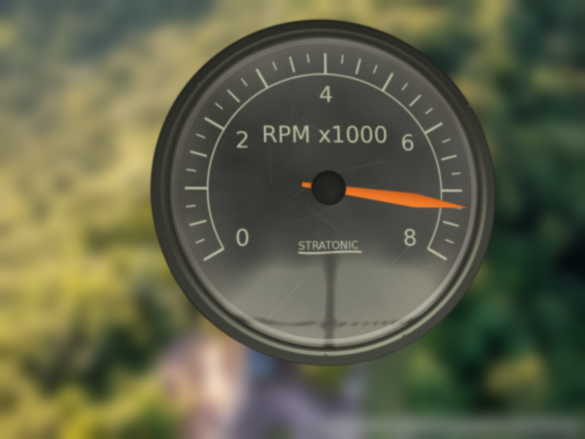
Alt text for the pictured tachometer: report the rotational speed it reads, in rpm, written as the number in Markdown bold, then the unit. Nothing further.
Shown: **7250** rpm
